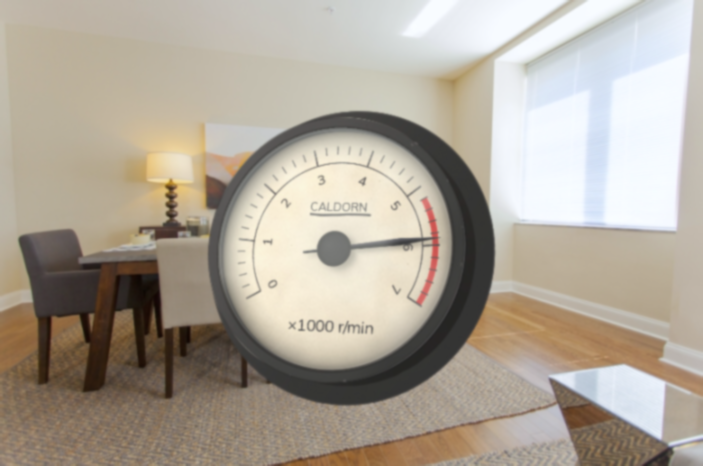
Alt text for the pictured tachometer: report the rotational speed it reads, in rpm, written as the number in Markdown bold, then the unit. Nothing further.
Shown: **5900** rpm
